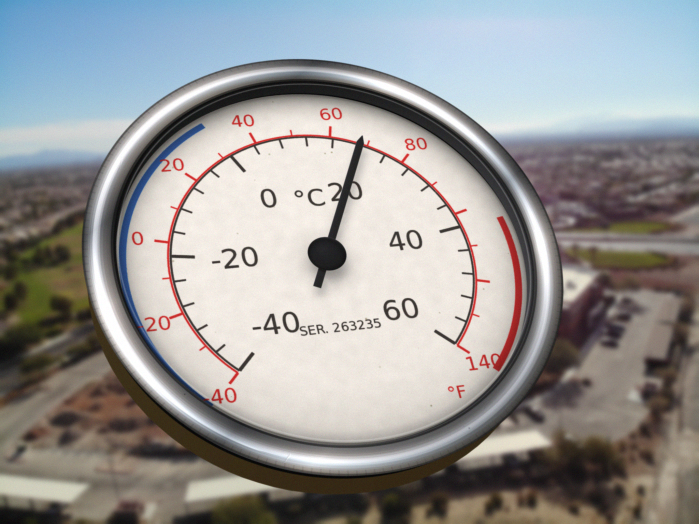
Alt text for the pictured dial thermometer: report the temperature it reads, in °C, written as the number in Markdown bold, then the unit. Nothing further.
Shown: **20** °C
